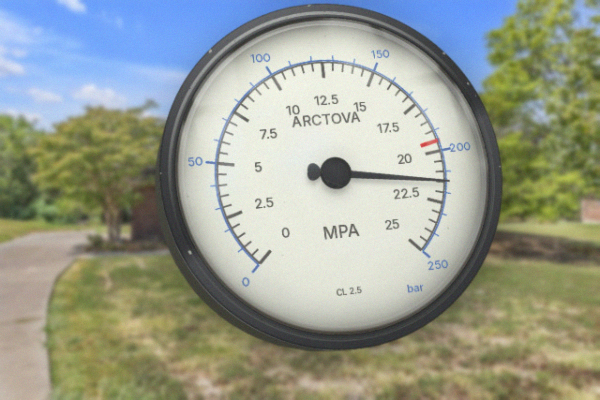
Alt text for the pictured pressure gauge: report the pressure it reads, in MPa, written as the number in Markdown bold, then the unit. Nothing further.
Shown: **21.5** MPa
